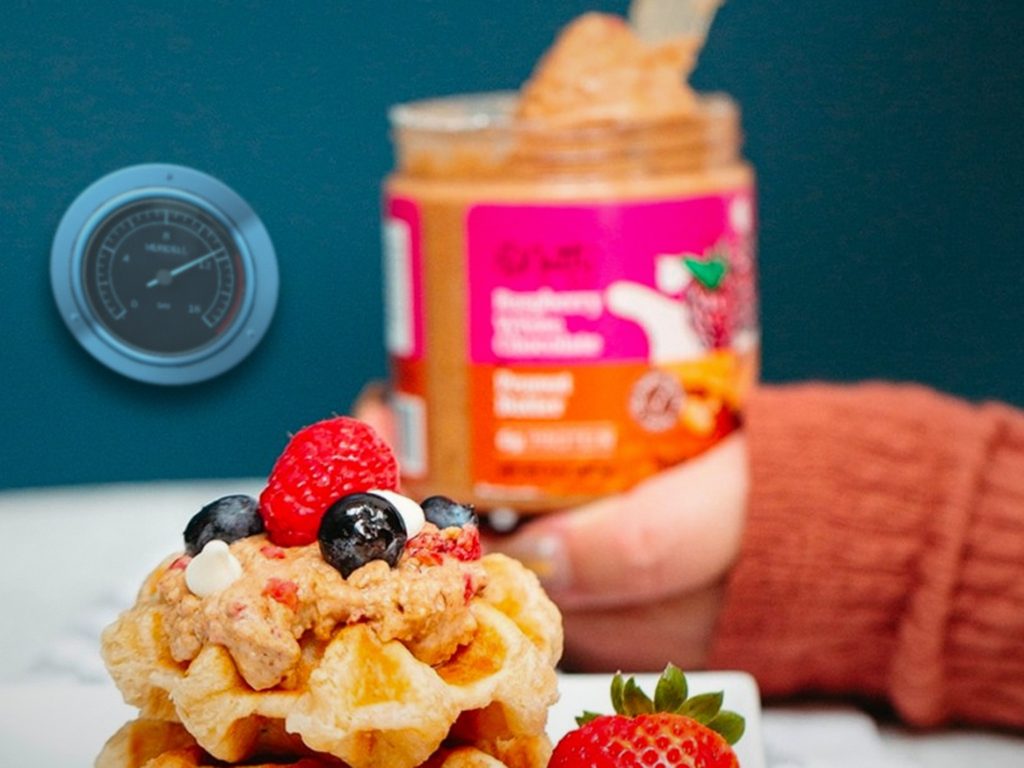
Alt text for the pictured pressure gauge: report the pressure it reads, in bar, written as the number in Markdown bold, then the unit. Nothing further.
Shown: **11.5** bar
